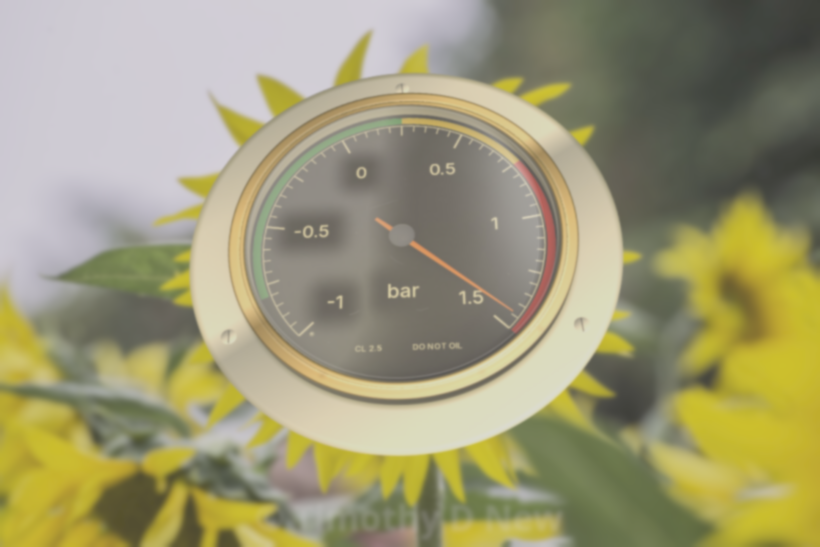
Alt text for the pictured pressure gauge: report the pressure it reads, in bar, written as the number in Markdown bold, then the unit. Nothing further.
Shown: **1.45** bar
